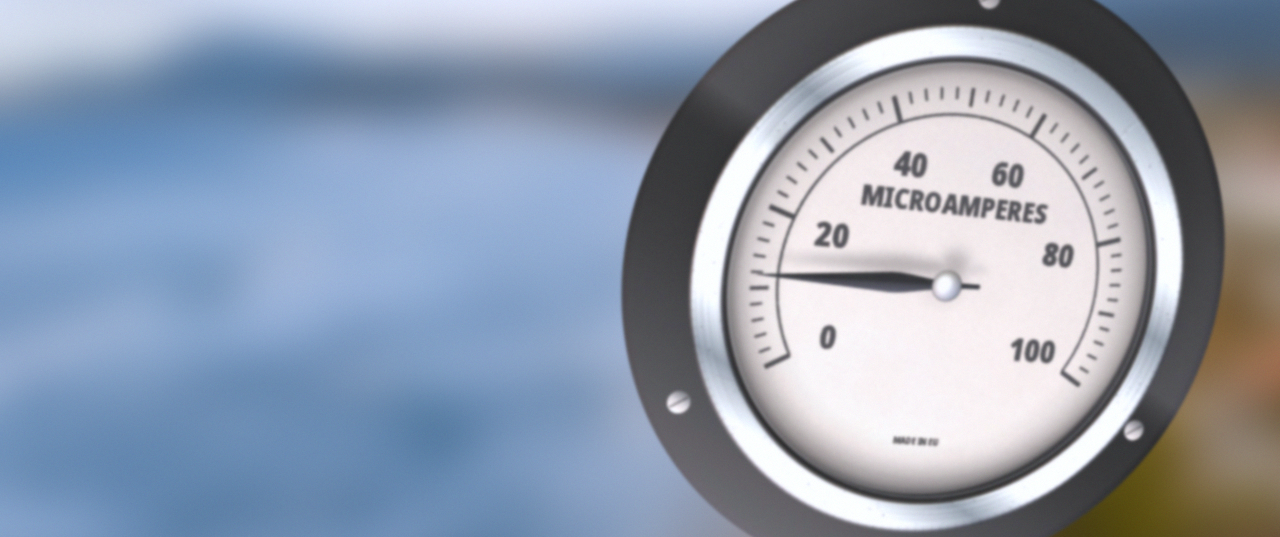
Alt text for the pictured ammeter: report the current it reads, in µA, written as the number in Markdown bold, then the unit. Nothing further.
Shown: **12** µA
